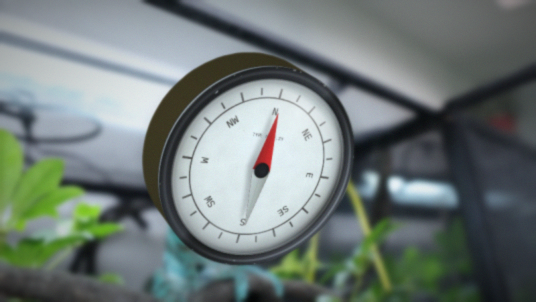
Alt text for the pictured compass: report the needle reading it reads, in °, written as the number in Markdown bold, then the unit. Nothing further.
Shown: **0** °
